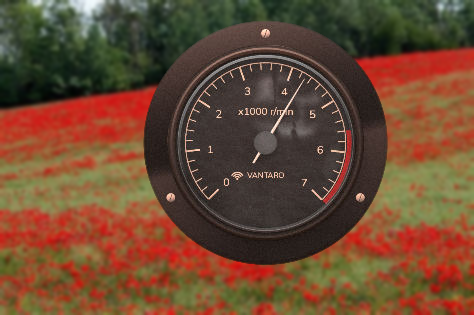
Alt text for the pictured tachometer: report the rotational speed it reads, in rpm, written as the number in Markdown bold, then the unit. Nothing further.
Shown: **4300** rpm
